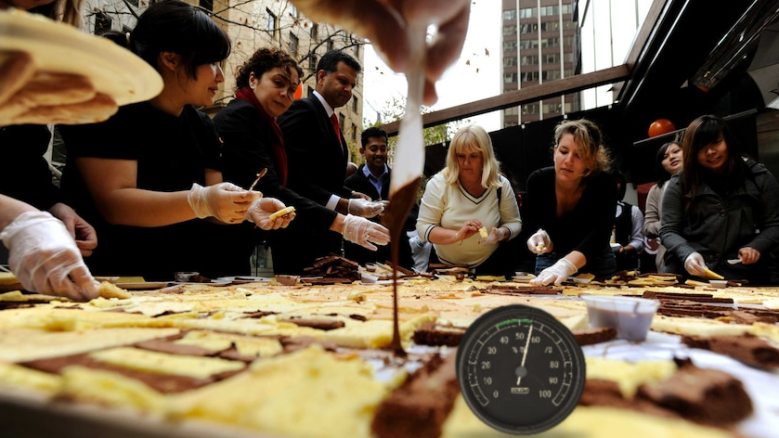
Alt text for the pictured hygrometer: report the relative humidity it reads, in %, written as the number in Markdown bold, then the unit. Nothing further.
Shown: **55** %
